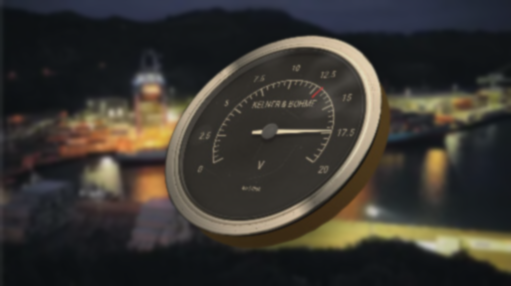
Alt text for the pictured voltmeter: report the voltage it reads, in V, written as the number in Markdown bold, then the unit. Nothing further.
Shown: **17.5** V
